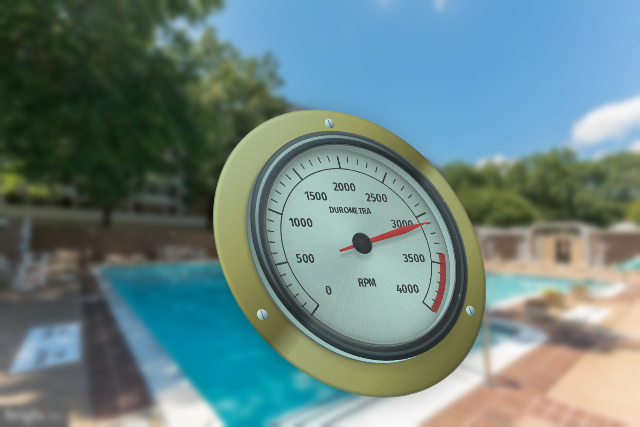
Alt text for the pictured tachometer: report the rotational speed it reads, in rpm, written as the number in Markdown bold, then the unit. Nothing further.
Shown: **3100** rpm
